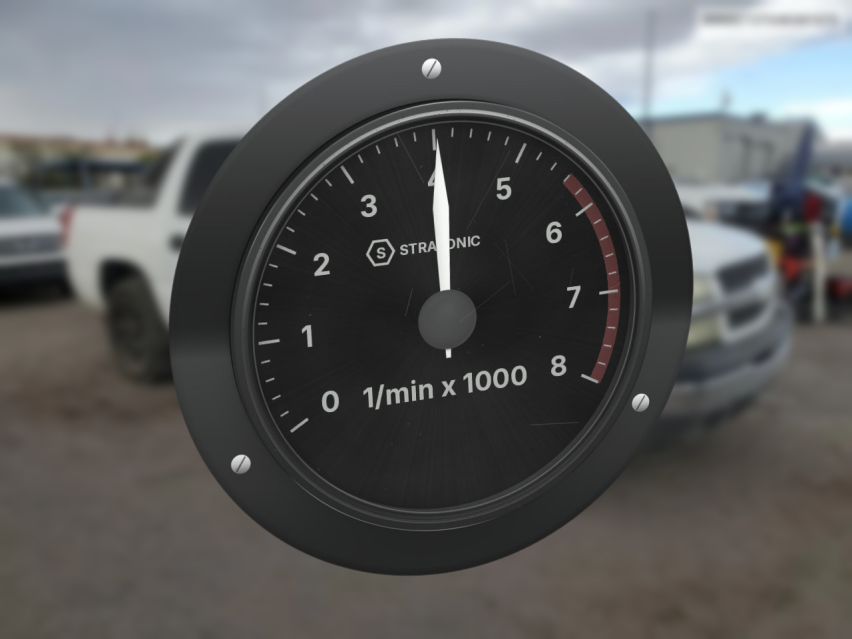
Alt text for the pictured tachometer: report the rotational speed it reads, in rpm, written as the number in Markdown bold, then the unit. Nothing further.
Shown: **4000** rpm
